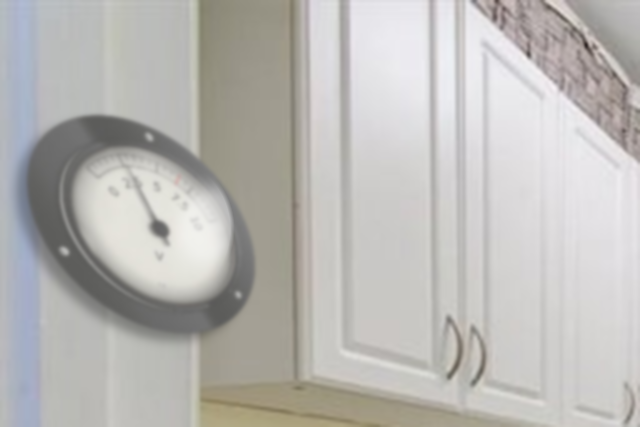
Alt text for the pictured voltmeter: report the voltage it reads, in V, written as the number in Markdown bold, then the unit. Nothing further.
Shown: **2.5** V
